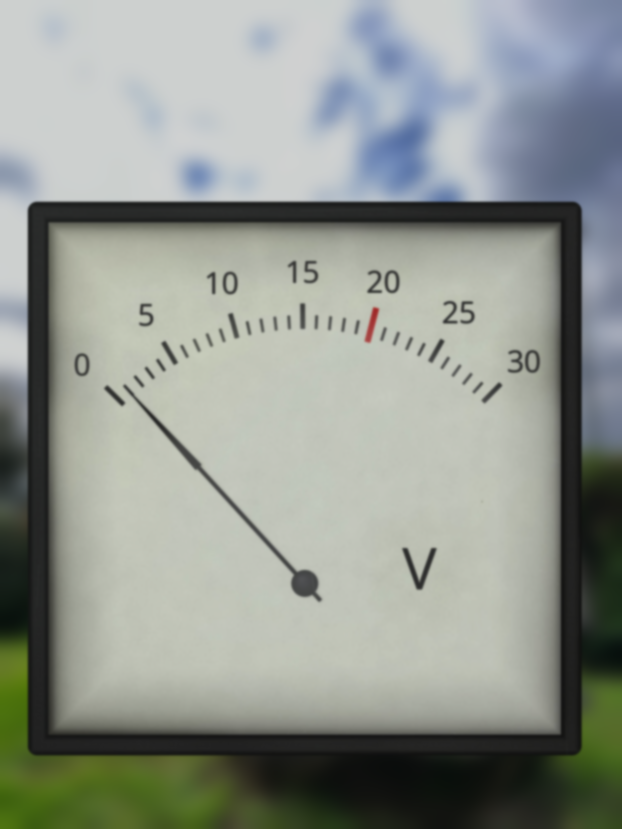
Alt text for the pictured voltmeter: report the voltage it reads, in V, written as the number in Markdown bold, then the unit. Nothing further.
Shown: **1** V
